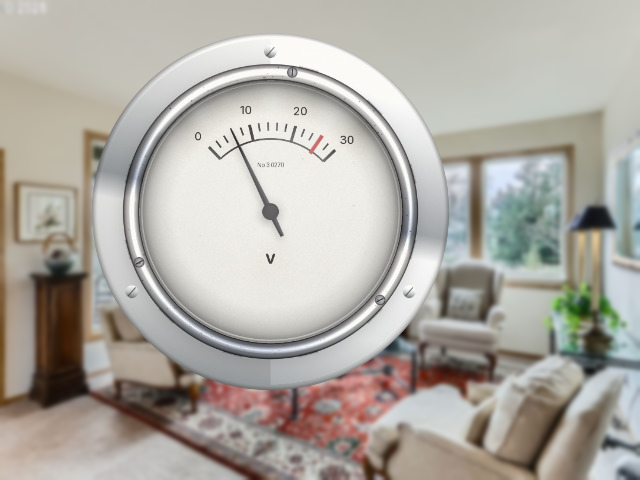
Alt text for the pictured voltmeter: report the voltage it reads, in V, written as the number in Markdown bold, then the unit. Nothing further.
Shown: **6** V
